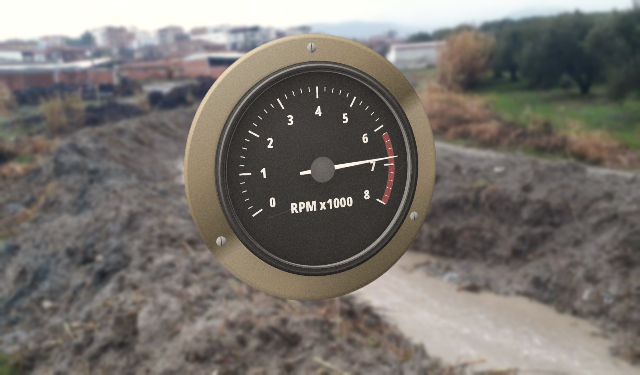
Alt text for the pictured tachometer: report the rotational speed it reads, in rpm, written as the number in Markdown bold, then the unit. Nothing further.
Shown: **6800** rpm
